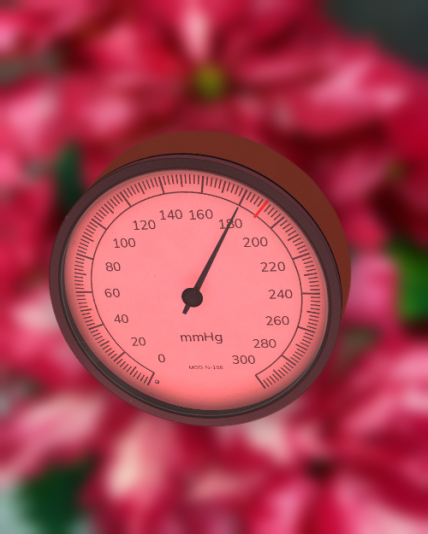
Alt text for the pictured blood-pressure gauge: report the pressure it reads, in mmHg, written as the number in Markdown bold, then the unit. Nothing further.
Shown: **180** mmHg
